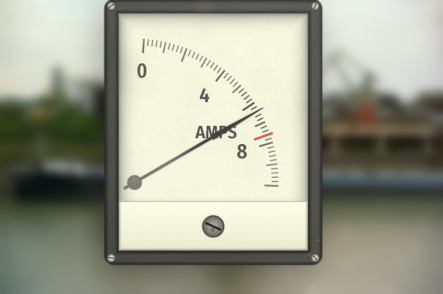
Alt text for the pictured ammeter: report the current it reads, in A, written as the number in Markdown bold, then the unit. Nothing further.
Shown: **6.4** A
